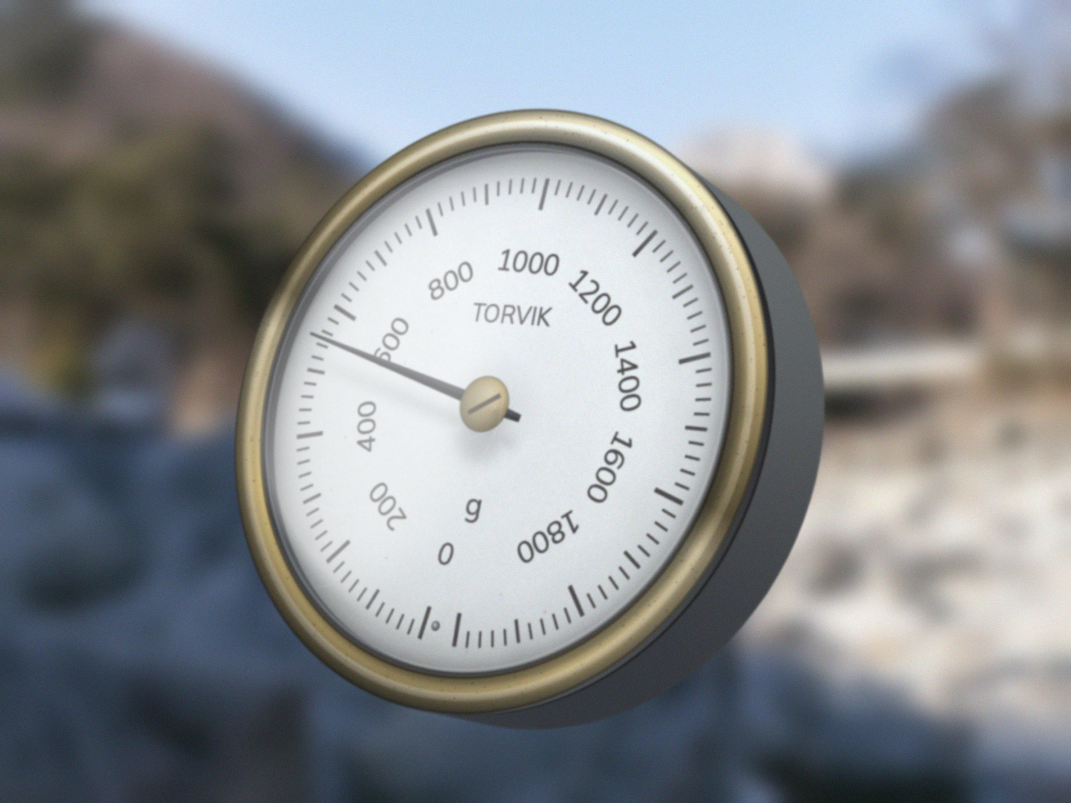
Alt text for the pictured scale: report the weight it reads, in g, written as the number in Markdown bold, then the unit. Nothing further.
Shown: **550** g
